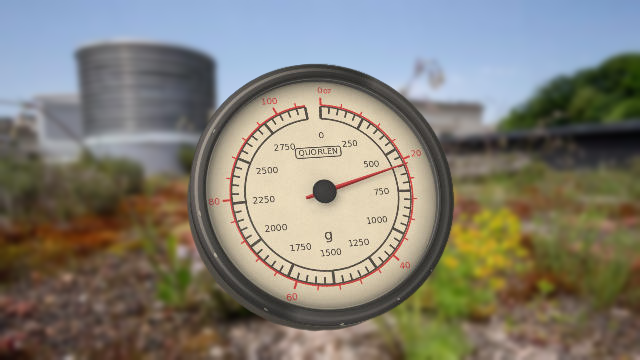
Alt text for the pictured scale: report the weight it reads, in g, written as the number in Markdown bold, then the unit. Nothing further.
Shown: **600** g
